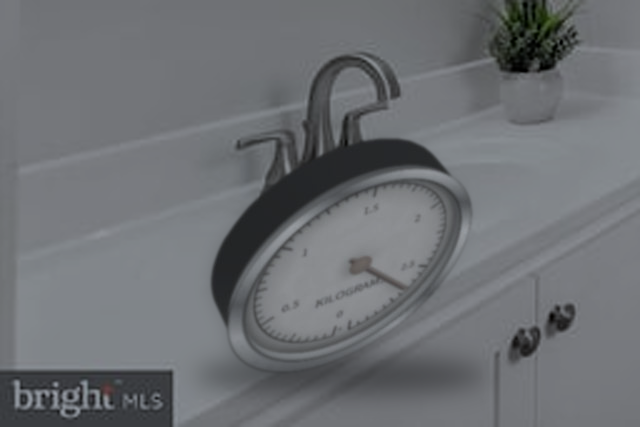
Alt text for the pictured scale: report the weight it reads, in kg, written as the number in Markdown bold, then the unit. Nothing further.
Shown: **2.65** kg
